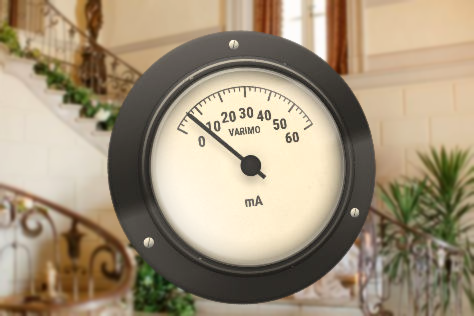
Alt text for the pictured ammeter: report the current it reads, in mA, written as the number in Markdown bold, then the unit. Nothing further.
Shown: **6** mA
